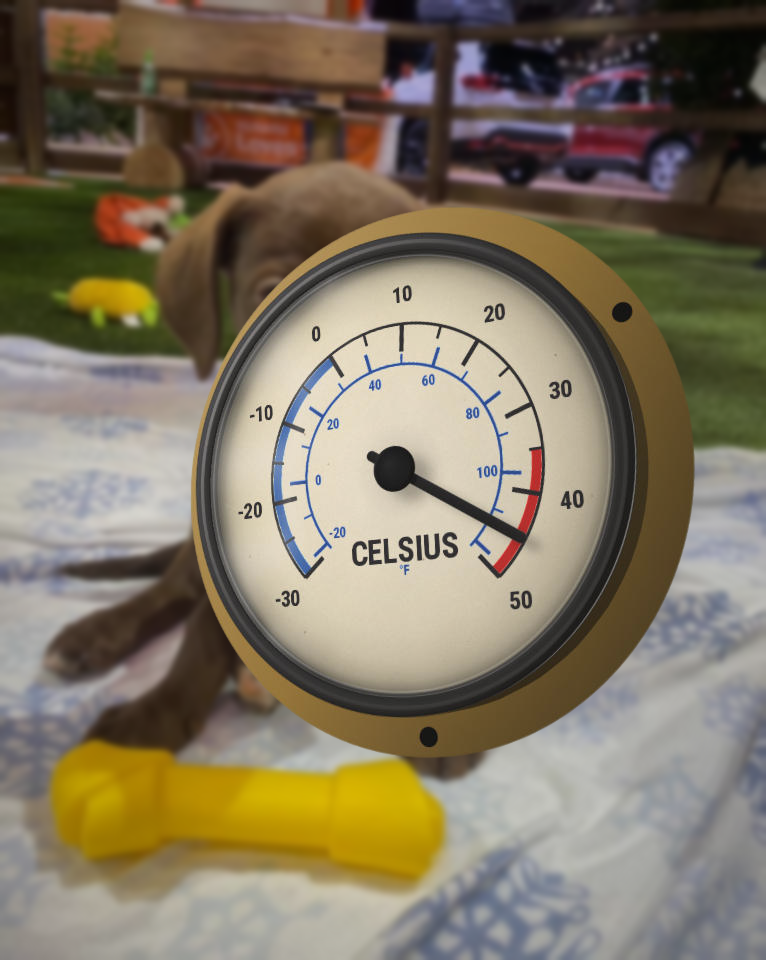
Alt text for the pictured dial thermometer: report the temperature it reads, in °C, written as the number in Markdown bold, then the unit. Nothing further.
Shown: **45** °C
